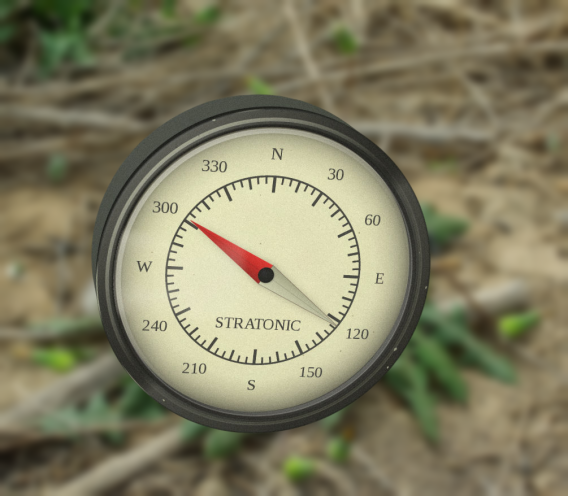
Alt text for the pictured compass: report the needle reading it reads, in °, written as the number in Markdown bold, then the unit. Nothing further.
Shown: **302.5** °
